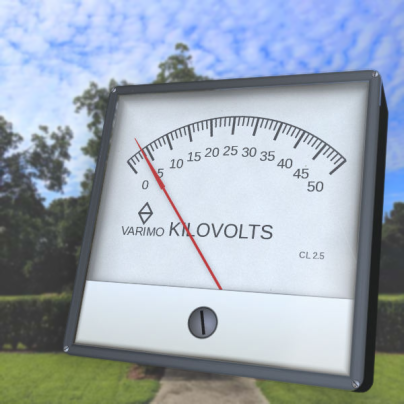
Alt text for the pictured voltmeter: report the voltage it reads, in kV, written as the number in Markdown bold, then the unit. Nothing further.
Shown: **4** kV
